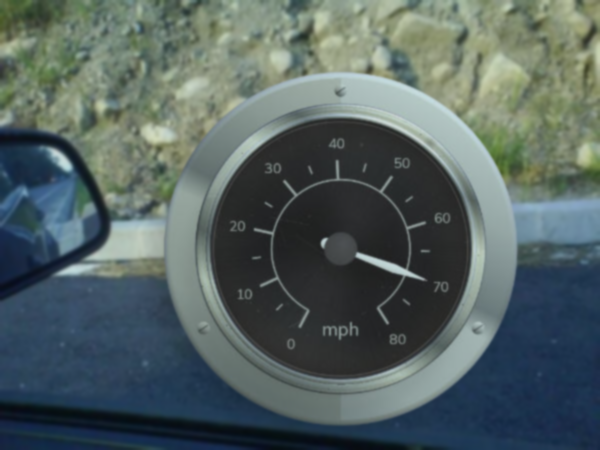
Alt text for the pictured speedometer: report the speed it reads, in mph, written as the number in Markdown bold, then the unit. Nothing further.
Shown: **70** mph
